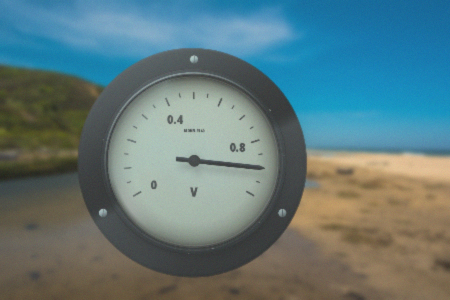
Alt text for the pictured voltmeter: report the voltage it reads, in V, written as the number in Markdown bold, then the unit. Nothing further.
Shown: **0.9** V
